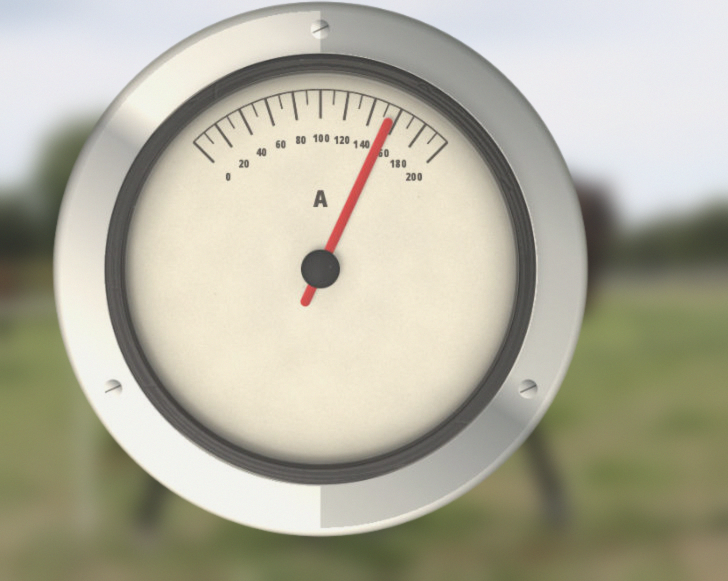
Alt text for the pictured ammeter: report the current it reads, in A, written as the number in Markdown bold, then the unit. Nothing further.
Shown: **155** A
